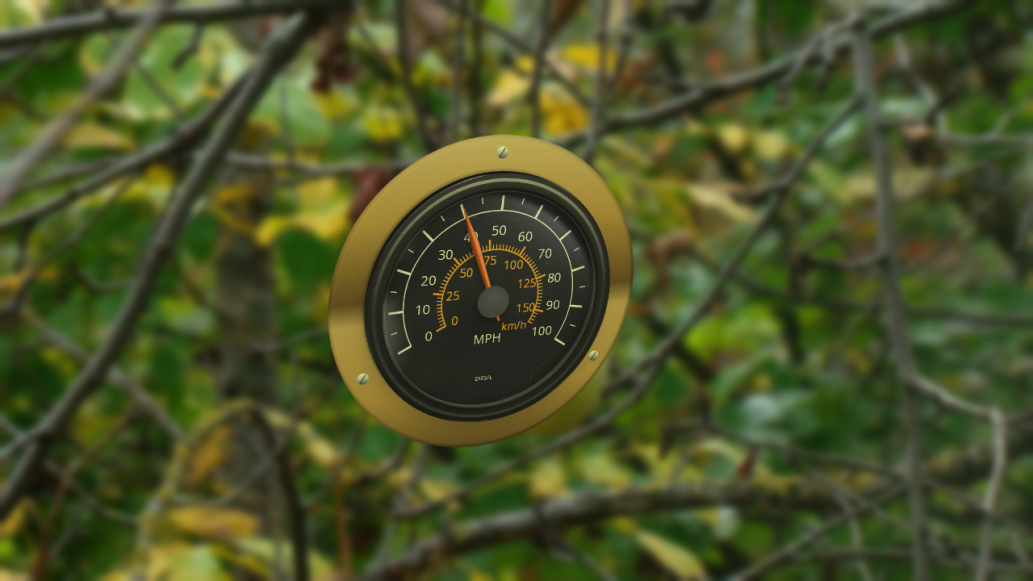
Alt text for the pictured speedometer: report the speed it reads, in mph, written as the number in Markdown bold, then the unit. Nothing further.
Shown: **40** mph
